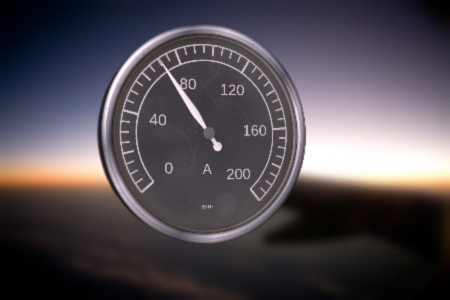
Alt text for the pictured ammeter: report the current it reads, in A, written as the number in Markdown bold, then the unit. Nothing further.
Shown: **70** A
